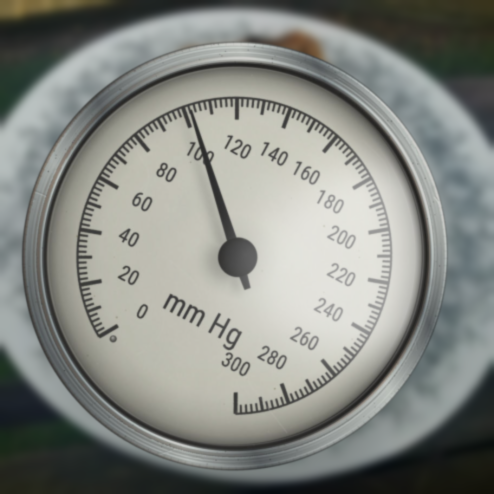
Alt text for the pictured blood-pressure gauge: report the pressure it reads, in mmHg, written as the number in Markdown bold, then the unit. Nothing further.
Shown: **102** mmHg
